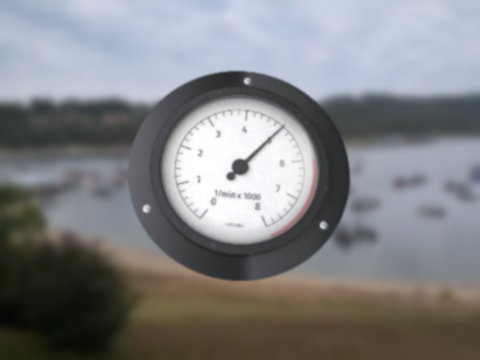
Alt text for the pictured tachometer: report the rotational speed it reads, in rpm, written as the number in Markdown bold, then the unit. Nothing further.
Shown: **5000** rpm
